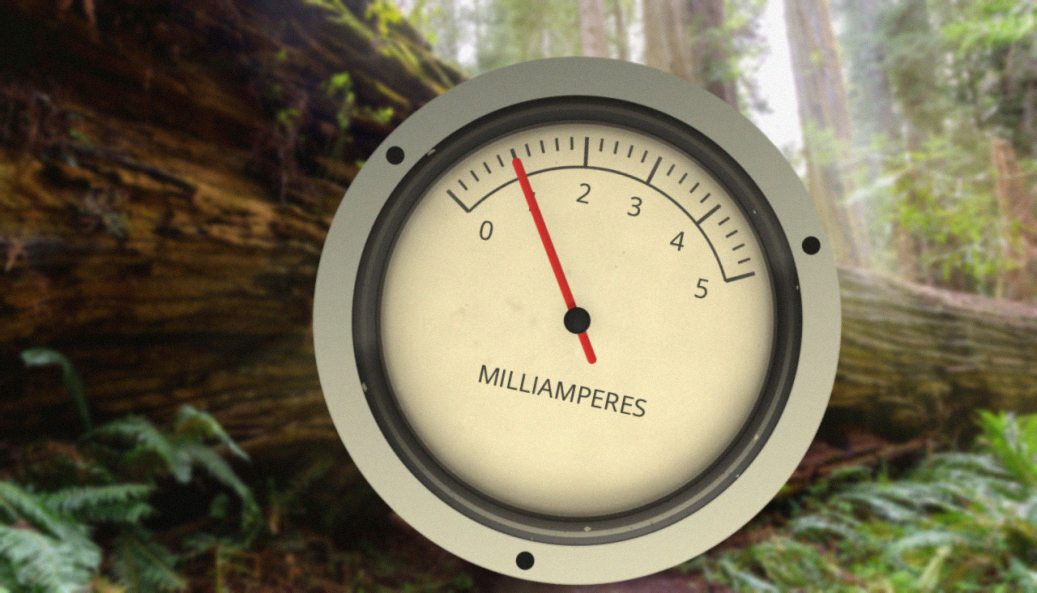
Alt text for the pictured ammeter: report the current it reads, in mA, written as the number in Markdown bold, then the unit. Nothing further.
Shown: **1** mA
